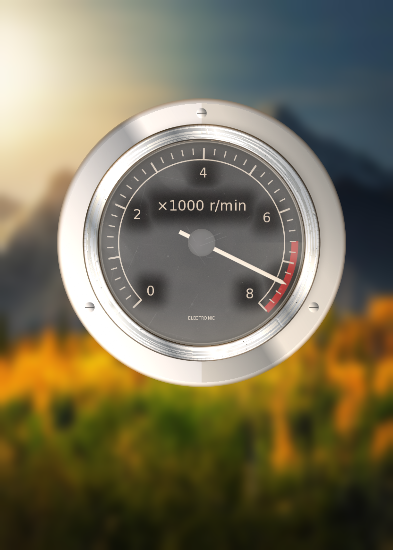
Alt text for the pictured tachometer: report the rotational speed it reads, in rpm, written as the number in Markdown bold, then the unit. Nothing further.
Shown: **7400** rpm
